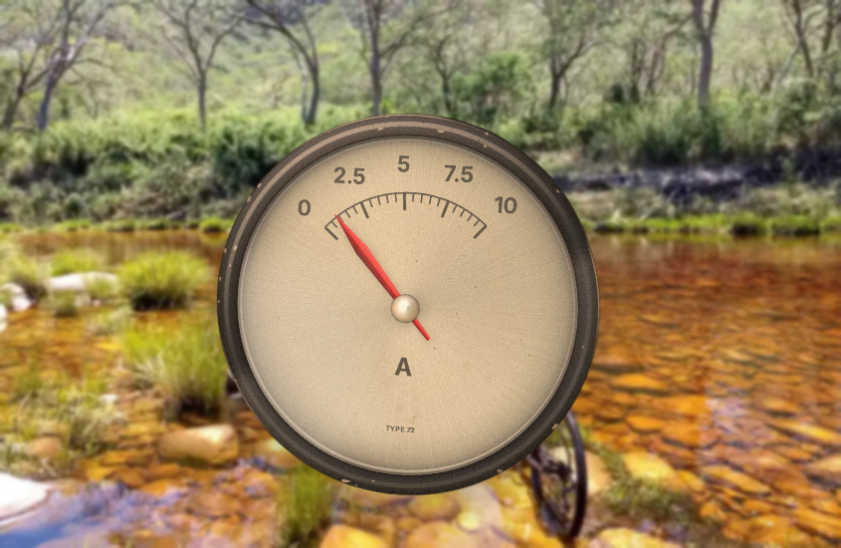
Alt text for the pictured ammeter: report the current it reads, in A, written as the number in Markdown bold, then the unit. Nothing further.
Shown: **1** A
